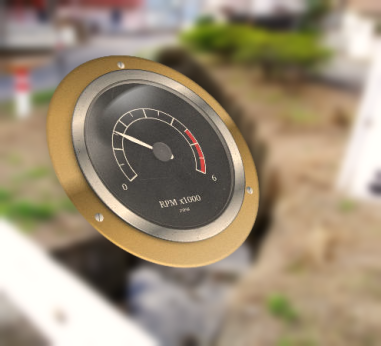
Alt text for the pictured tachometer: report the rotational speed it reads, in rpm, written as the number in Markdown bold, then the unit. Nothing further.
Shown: **1500** rpm
